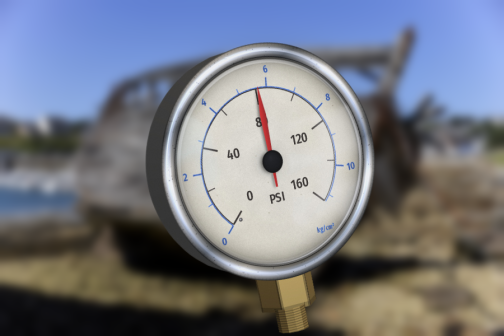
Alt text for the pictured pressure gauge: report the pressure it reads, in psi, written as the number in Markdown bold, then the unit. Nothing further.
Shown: **80** psi
